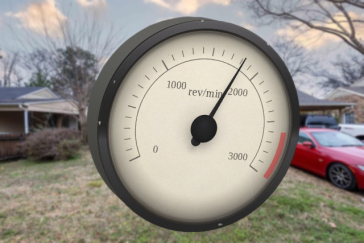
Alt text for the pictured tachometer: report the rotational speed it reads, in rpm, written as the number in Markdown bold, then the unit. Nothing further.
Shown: **1800** rpm
